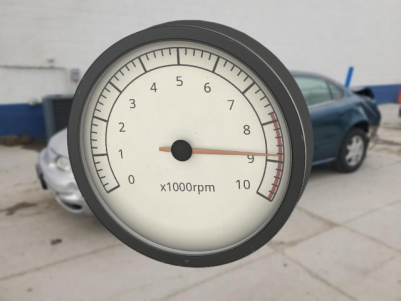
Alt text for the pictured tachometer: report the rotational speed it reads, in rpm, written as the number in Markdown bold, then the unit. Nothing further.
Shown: **8800** rpm
